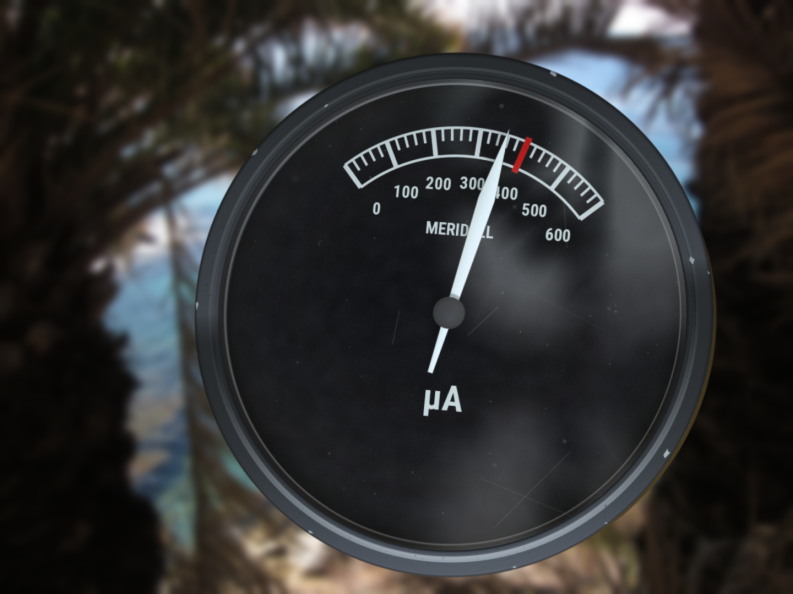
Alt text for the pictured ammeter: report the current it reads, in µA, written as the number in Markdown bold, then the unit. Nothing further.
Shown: **360** µA
